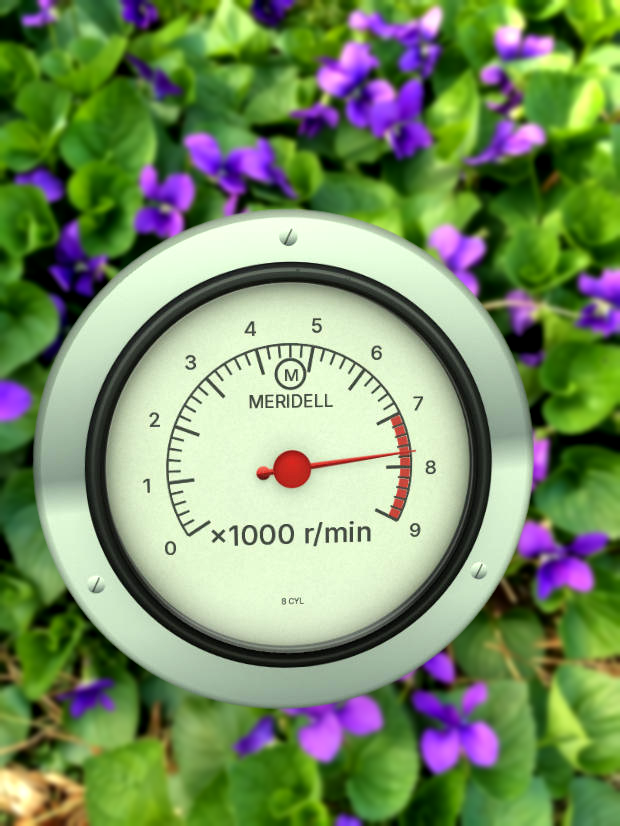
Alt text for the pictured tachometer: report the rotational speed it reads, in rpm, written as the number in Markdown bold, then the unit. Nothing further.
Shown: **7700** rpm
